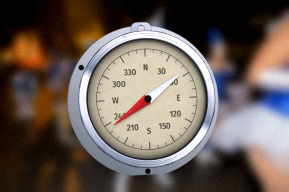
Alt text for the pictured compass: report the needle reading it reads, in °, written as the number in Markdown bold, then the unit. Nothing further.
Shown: **235** °
